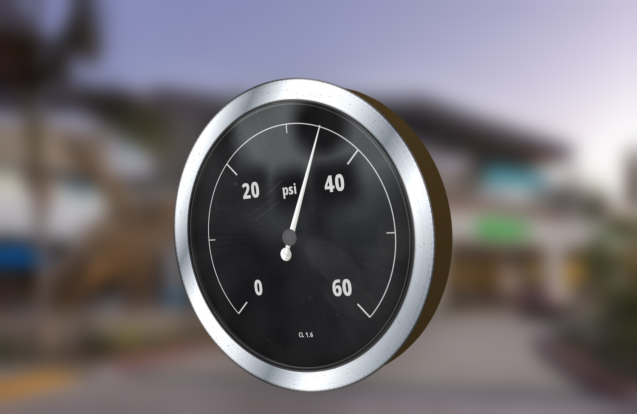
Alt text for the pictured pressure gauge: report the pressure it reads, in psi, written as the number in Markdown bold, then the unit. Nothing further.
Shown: **35** psi
